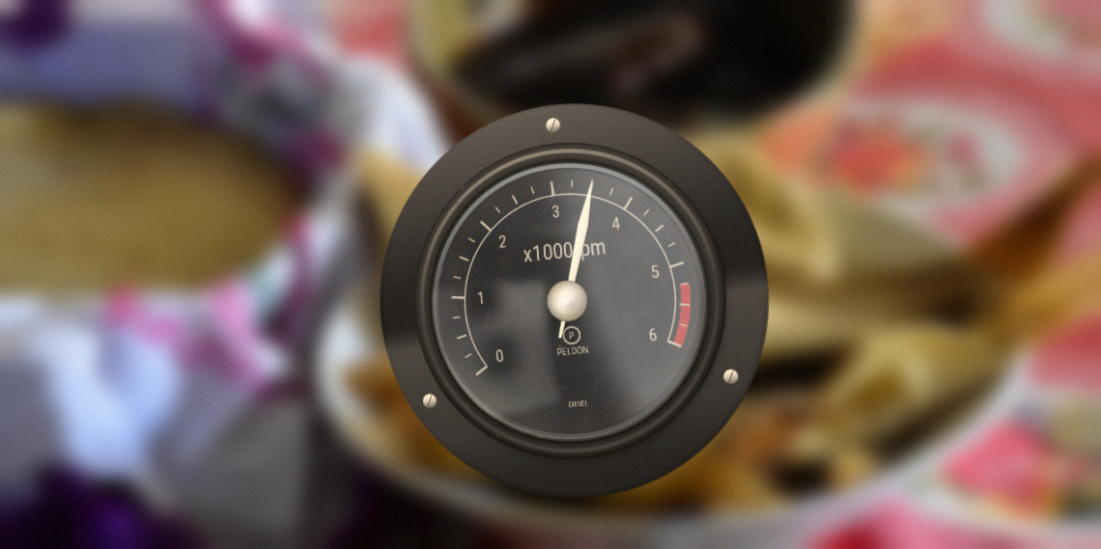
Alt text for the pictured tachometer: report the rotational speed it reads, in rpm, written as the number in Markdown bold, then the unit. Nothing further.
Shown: **3500** rpm
